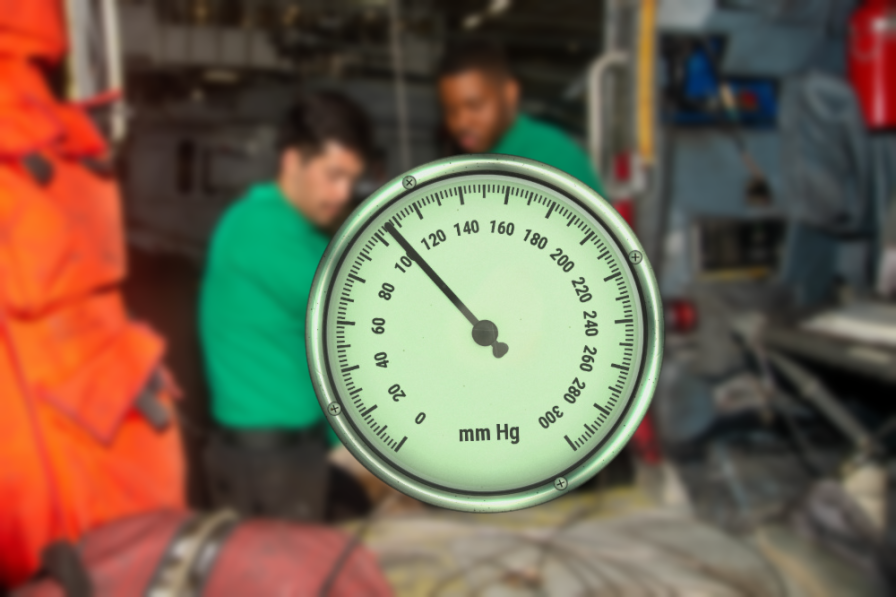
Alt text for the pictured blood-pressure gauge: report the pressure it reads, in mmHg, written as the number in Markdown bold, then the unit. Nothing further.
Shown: **106** mmHg
